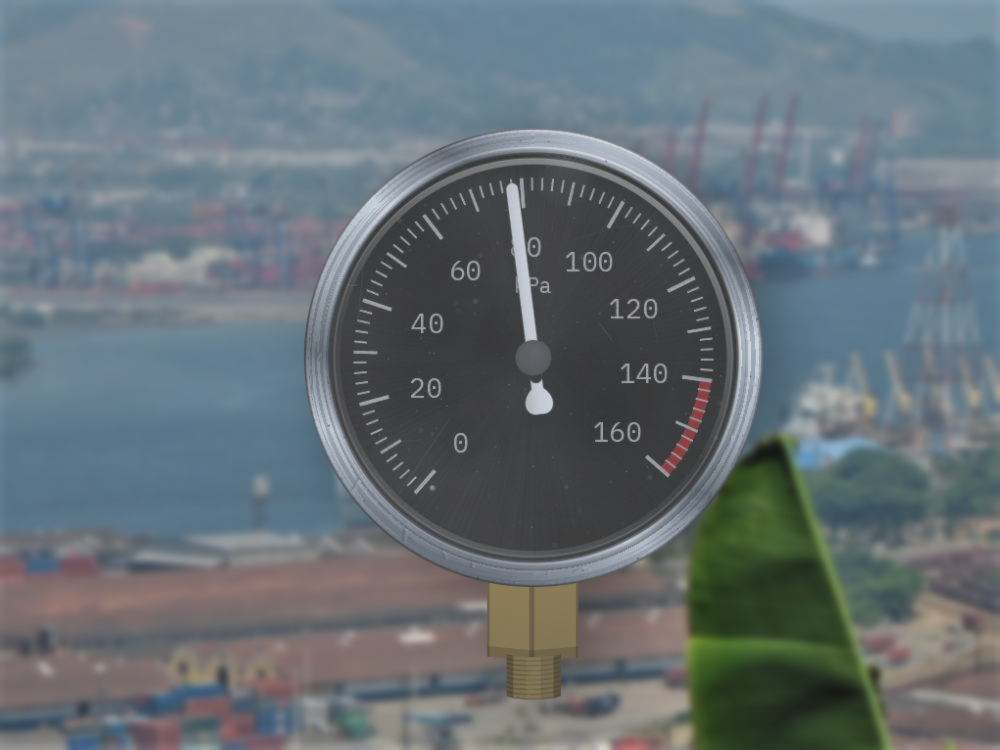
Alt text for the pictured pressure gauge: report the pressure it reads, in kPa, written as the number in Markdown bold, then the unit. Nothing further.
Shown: **78** kPa
